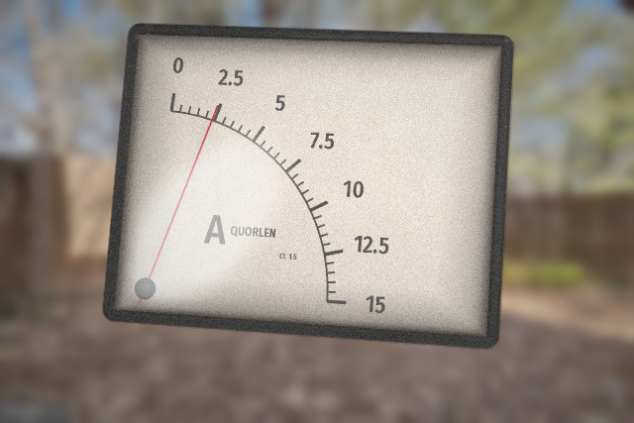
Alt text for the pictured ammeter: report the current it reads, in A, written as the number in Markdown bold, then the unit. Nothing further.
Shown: **2.5** A
